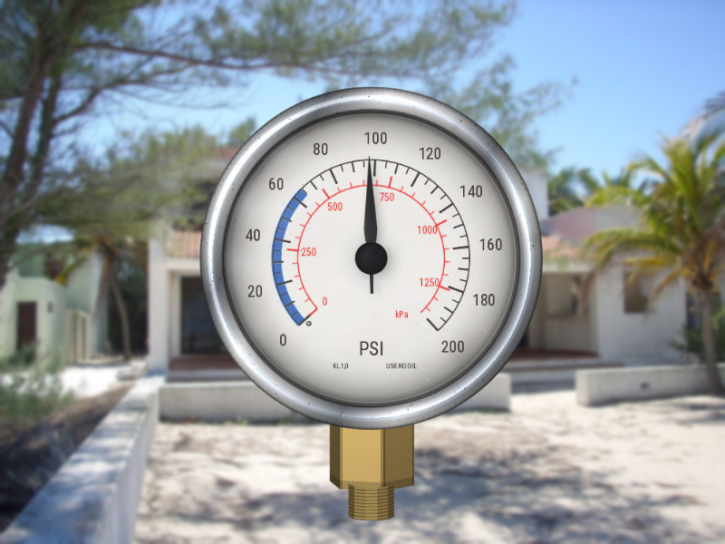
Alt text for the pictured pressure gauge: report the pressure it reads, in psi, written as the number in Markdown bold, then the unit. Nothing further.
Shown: **97.5** psi
